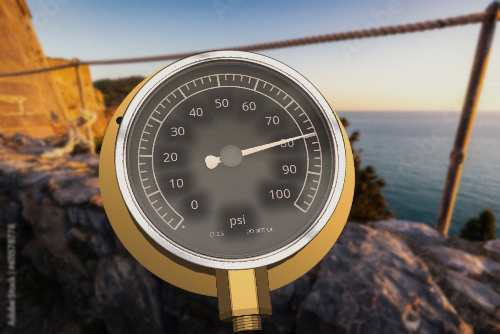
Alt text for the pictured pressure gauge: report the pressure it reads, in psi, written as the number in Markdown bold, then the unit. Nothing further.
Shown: **80** psi
